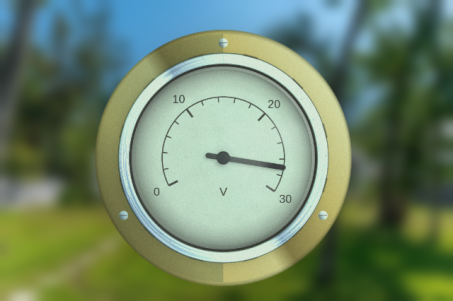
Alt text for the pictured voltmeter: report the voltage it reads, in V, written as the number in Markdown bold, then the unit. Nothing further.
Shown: **27** V
